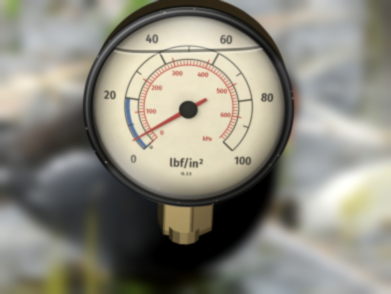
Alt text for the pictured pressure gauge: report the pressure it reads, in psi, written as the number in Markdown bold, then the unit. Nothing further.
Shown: **5** psi
